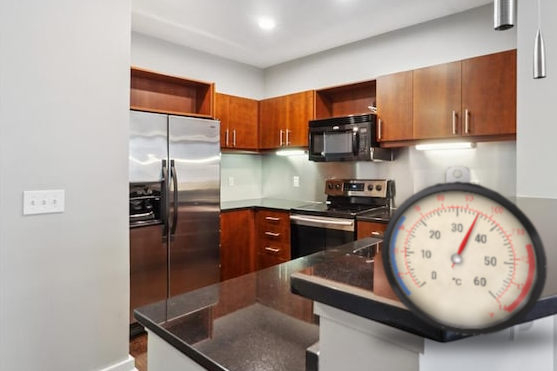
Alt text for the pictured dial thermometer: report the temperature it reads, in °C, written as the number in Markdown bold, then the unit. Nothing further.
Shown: **35** °C
